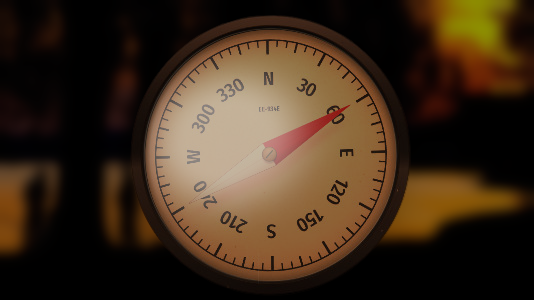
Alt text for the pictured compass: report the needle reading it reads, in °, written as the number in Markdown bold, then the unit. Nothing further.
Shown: **60** °
